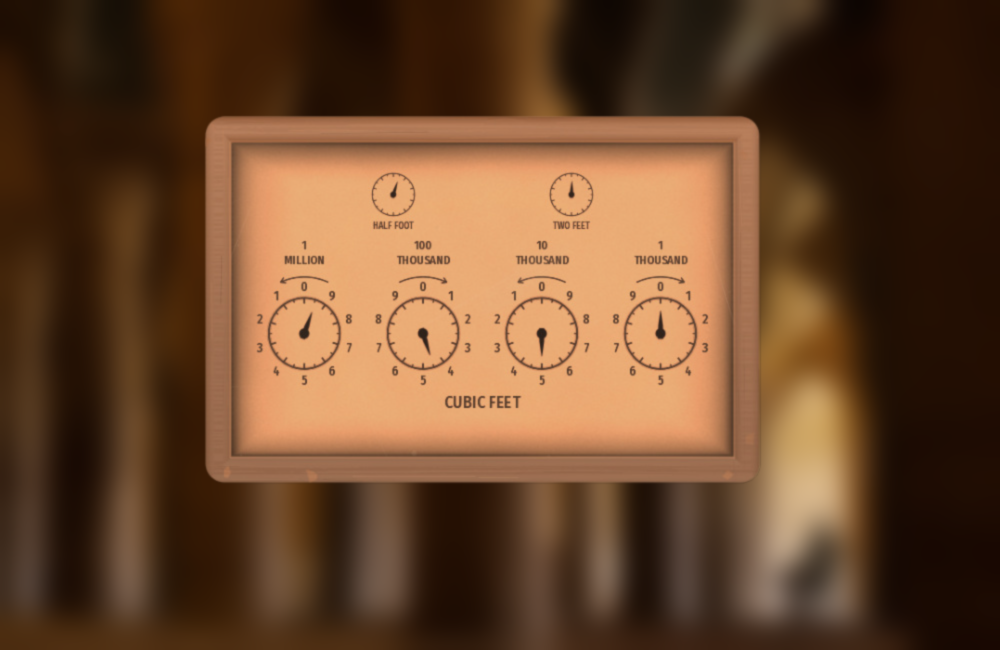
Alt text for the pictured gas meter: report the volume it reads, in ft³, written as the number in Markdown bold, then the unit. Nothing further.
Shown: **945000** ft³
